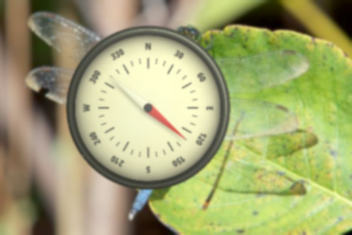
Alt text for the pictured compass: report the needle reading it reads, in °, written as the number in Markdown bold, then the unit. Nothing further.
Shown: **130** °
